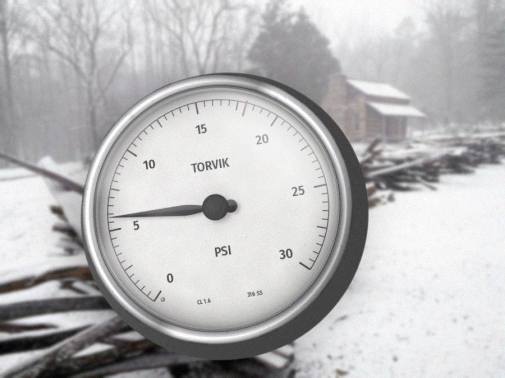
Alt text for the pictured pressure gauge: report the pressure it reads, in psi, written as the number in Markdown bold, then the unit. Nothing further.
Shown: **5.75** psi
